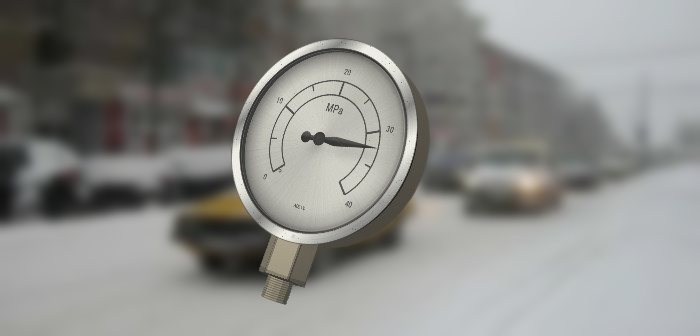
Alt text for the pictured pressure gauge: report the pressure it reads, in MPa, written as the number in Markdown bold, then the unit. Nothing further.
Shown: **32.5** MPa
